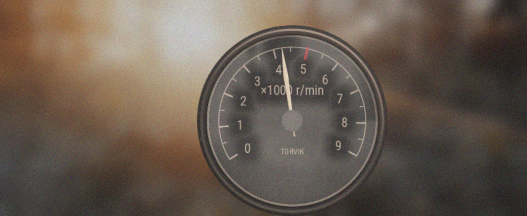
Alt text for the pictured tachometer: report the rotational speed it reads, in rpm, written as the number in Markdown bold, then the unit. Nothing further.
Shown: **4250** rpm
